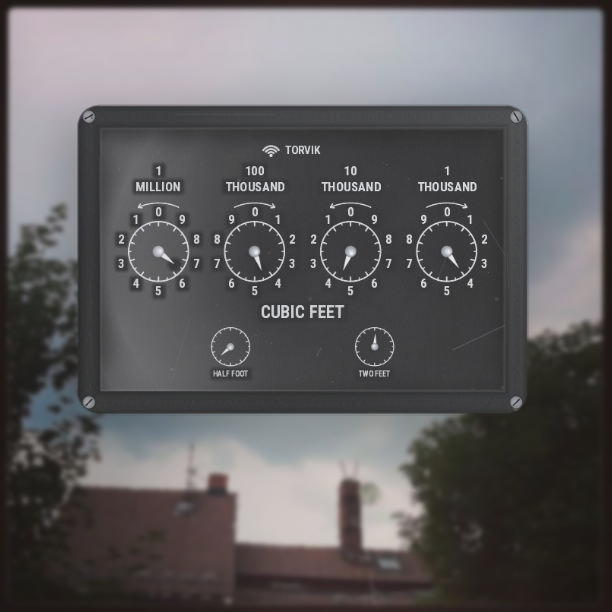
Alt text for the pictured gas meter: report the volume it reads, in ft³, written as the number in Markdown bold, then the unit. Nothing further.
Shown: **644400** ft³
